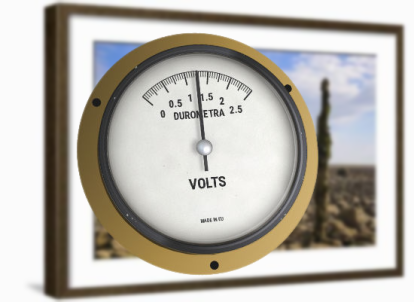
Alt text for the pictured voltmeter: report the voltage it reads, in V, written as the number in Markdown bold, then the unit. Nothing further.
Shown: **1.25** V
